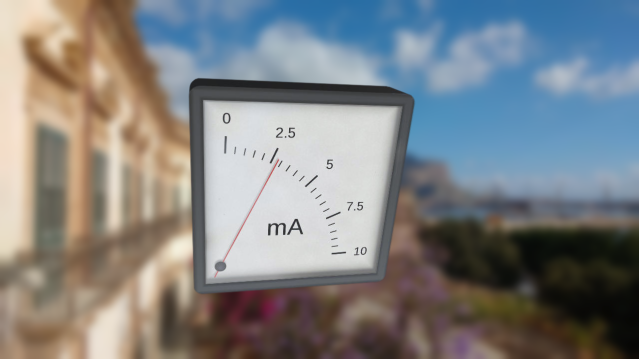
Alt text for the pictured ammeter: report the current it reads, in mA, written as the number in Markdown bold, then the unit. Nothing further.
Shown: **2.75** mA
